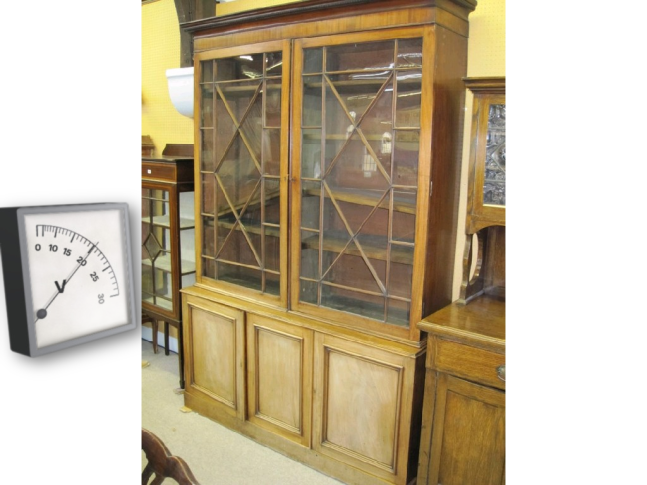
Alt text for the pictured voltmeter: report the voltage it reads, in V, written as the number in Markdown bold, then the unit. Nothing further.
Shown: **20** V
